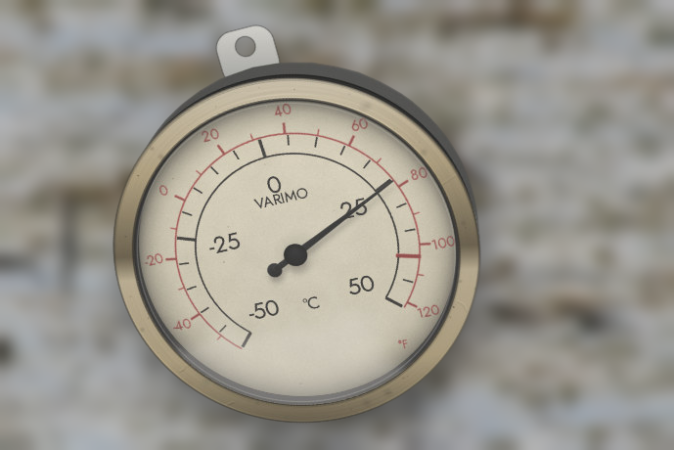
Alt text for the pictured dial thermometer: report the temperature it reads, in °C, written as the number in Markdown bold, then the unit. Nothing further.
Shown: **25** °C
